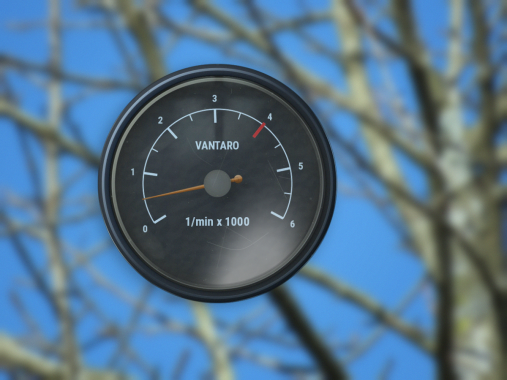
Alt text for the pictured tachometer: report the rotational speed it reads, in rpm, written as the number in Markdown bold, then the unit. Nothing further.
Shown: **500** rpm
